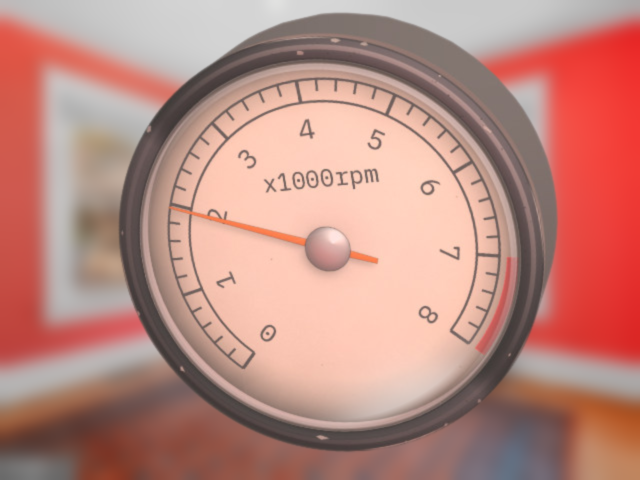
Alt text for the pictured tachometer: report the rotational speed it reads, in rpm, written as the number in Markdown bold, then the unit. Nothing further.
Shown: **2000** rpm
